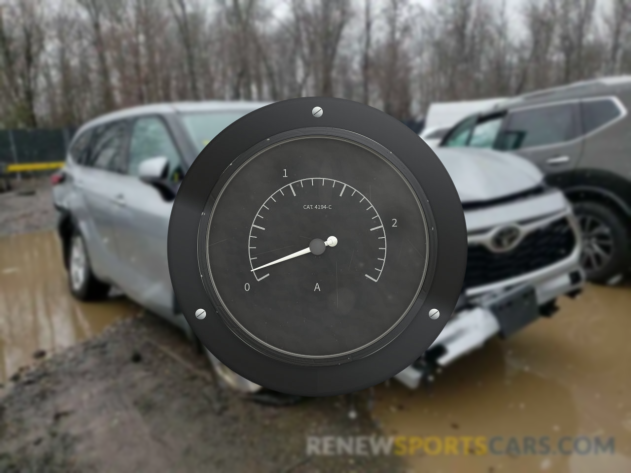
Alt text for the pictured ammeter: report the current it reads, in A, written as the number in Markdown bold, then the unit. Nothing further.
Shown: **0.1** A
